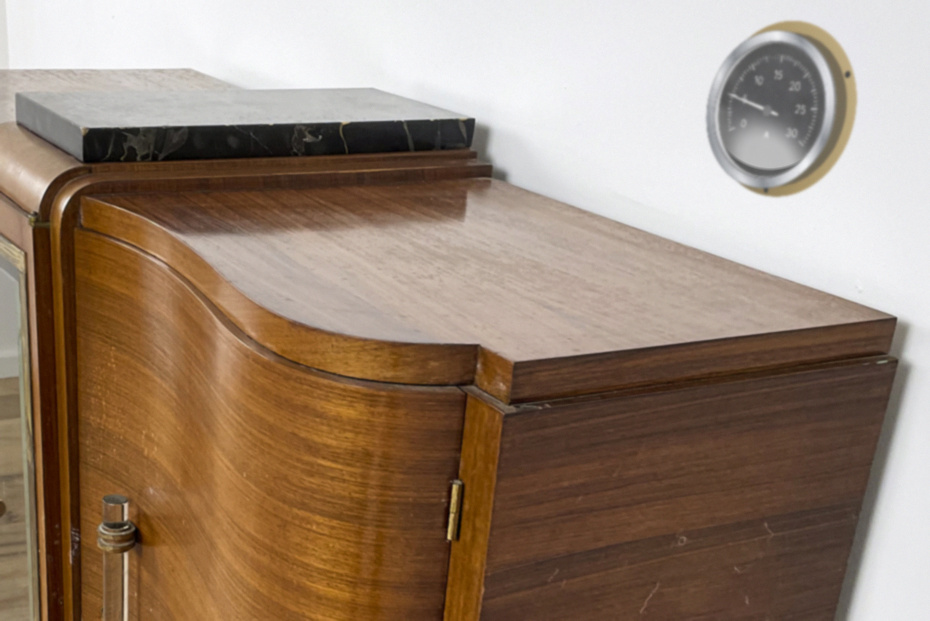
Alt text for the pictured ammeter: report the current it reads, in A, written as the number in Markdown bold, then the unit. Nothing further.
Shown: **5** A
